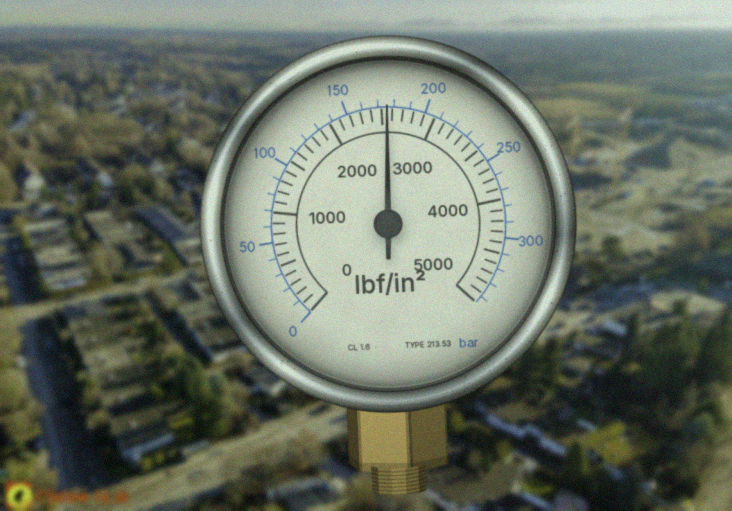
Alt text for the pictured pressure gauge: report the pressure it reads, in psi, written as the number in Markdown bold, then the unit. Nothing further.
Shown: **2550** psi
